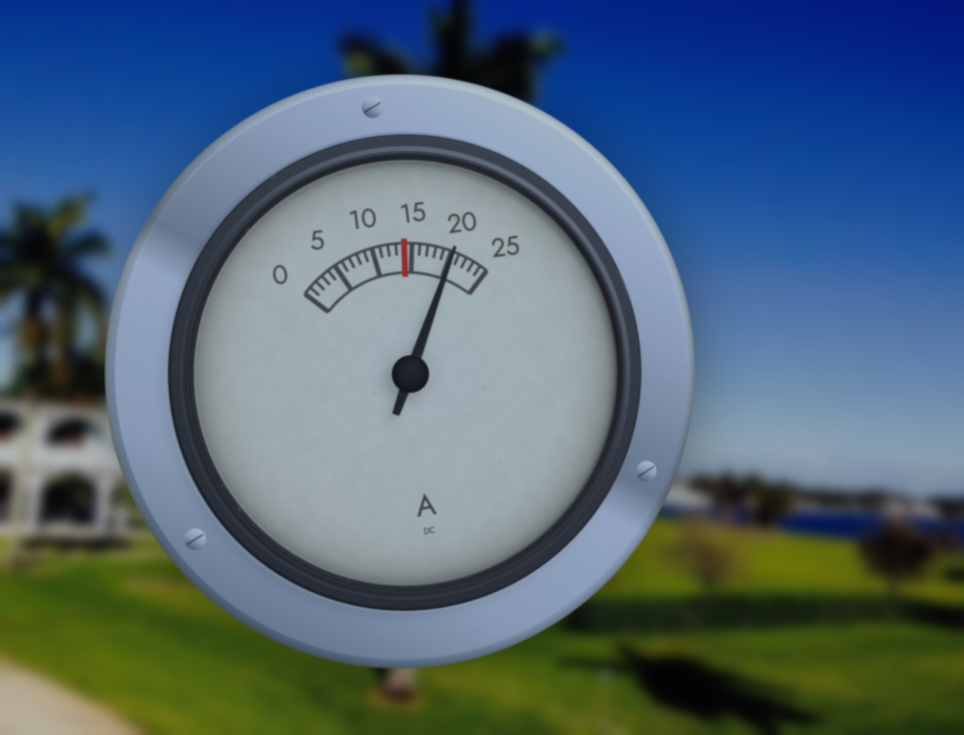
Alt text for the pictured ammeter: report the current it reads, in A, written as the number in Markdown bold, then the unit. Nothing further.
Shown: **20** A
